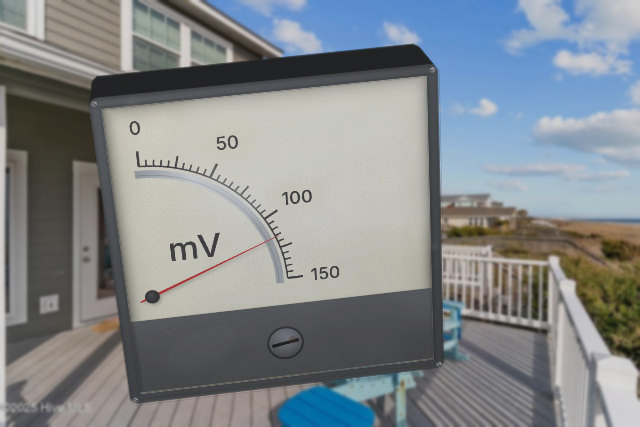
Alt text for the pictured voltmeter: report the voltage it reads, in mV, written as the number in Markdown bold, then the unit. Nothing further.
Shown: **115** mV
